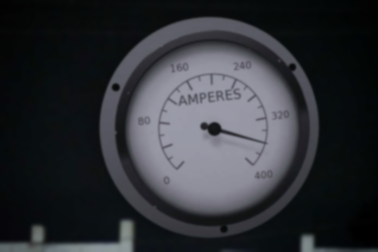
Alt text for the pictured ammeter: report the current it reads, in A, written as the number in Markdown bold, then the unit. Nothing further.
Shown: **360** A
